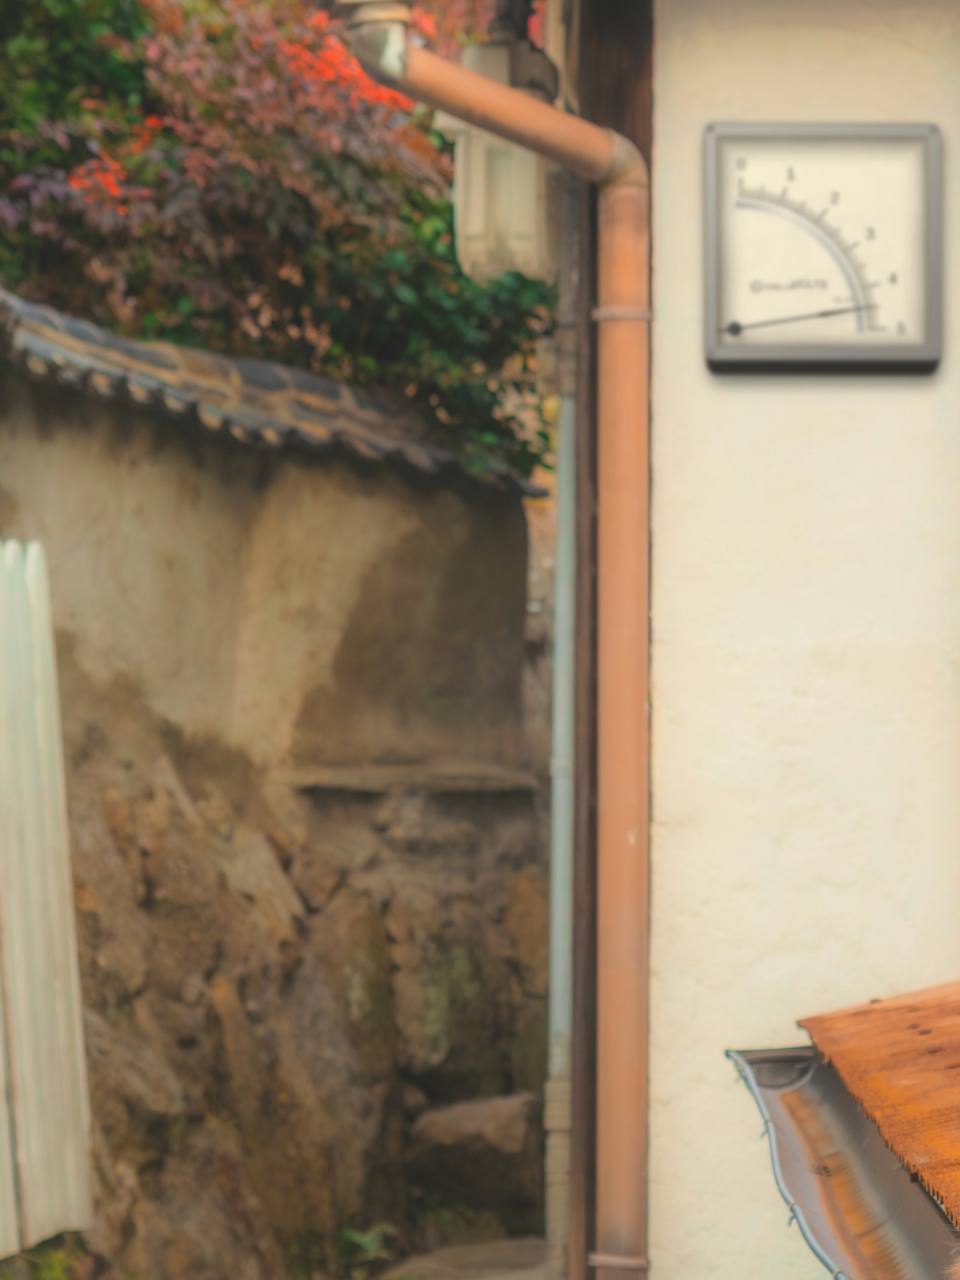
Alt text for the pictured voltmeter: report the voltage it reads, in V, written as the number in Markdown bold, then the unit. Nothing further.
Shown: **4.5** V
